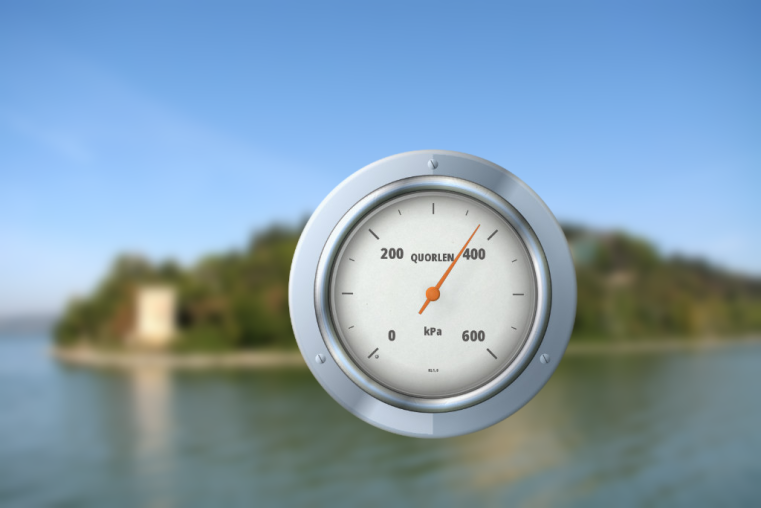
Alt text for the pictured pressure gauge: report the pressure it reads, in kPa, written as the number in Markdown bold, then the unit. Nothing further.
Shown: **375** kPa
